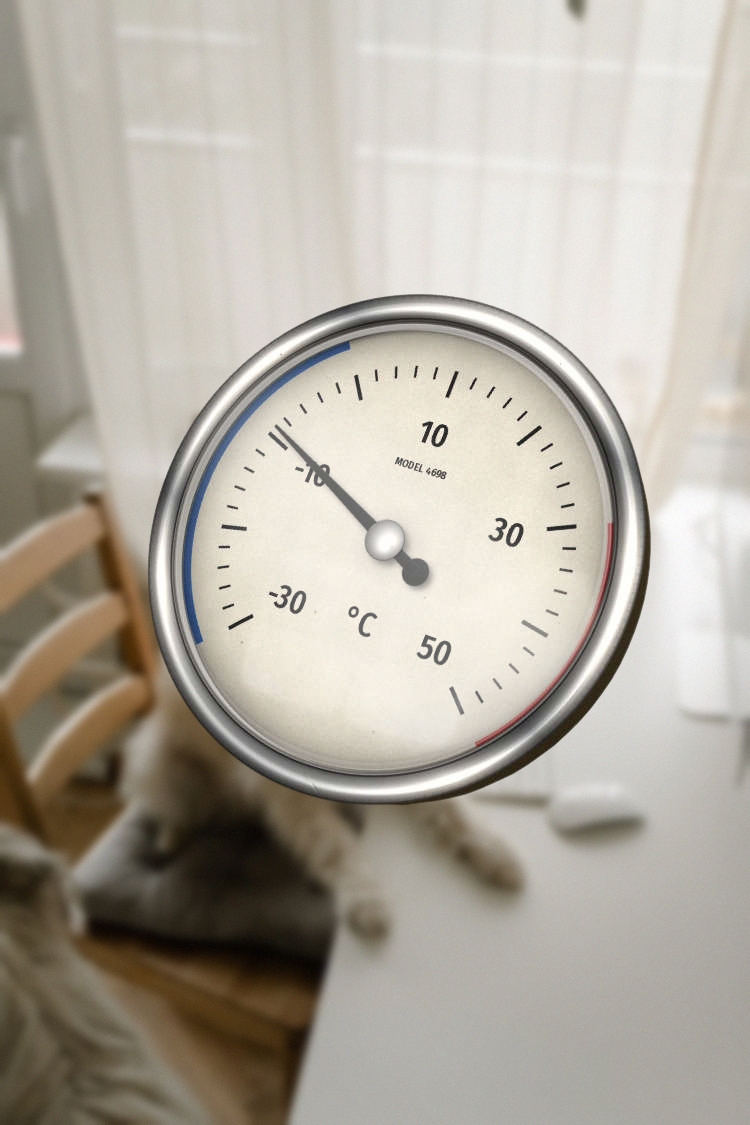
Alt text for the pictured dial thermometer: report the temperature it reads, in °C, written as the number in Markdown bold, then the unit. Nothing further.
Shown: **-9** °C
